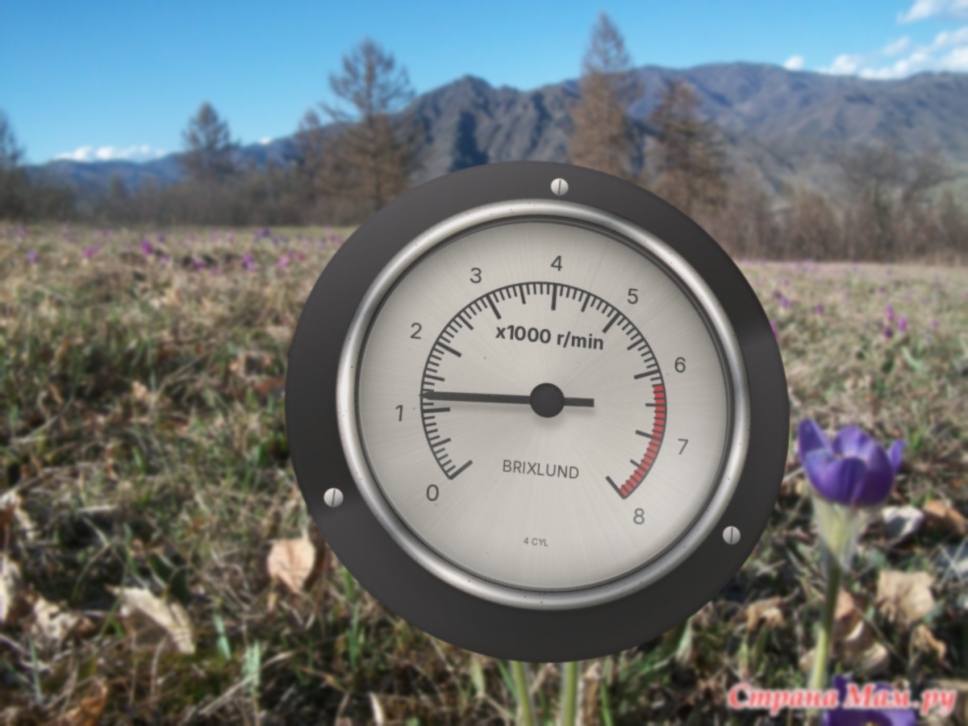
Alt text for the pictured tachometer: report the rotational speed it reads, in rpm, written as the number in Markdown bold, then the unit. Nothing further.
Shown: **1200** rpm
